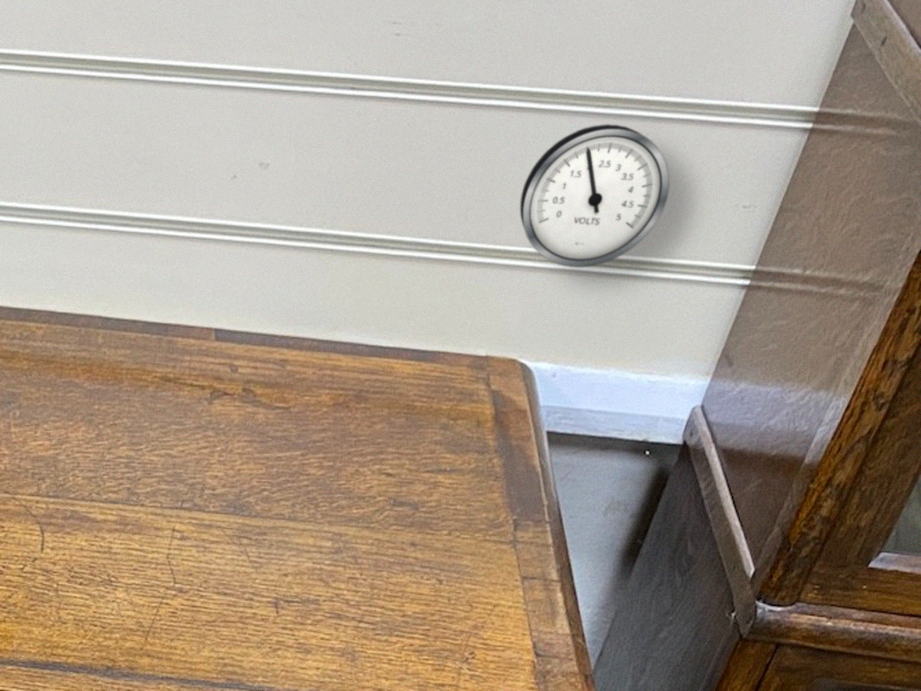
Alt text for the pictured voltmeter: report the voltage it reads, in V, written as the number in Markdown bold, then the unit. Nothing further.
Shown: **2** V
